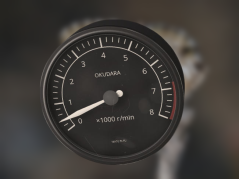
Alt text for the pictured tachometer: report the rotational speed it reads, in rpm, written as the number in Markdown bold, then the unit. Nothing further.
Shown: **400** rpm
